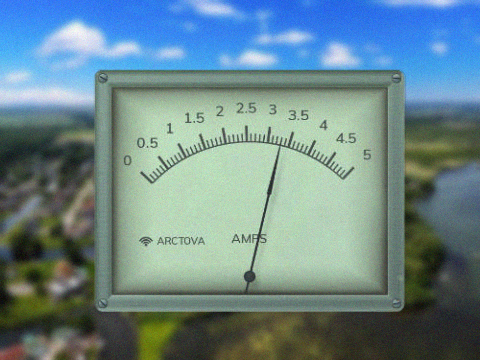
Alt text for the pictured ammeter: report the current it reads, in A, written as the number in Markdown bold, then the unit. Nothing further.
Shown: **3.3** A
